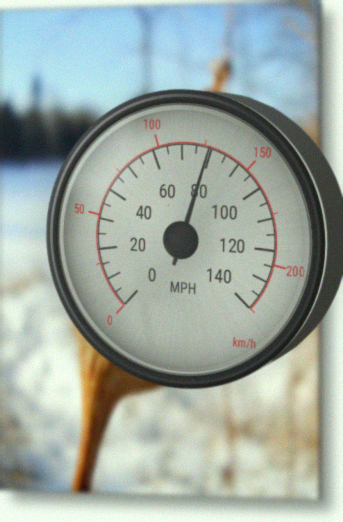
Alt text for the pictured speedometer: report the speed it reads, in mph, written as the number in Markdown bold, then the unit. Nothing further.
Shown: **80** mph
